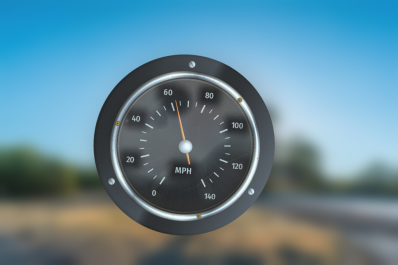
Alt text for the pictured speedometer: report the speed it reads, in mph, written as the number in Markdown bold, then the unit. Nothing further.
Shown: **62.5** mph
